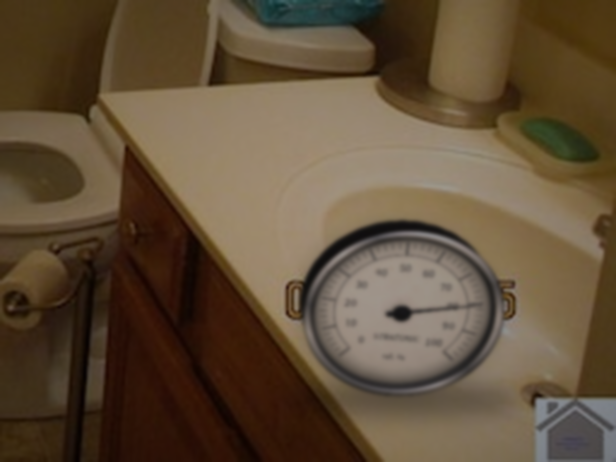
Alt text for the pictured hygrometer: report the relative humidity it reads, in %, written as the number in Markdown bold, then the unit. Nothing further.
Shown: **80** %
